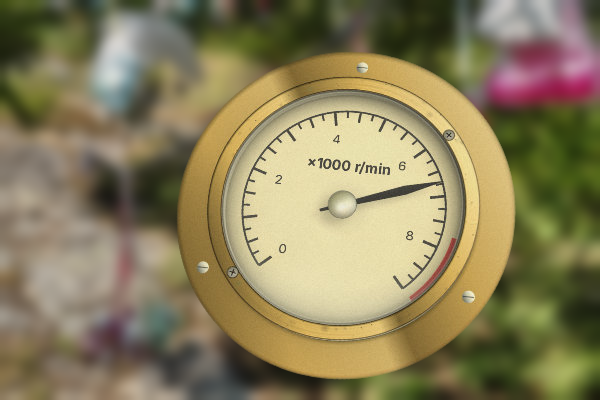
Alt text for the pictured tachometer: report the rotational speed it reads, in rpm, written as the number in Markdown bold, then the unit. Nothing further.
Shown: **6750** rpm
